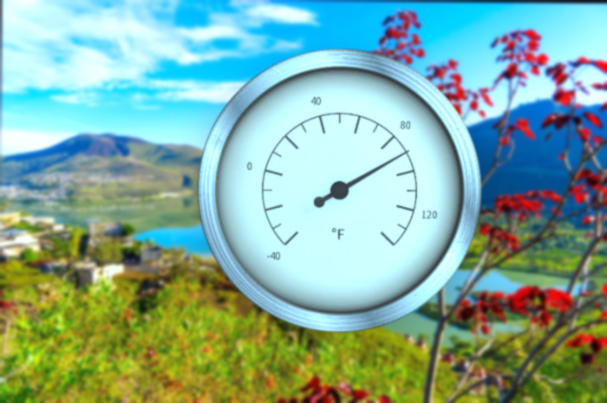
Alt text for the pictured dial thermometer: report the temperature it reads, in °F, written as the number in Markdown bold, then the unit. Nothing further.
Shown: **90** °F
